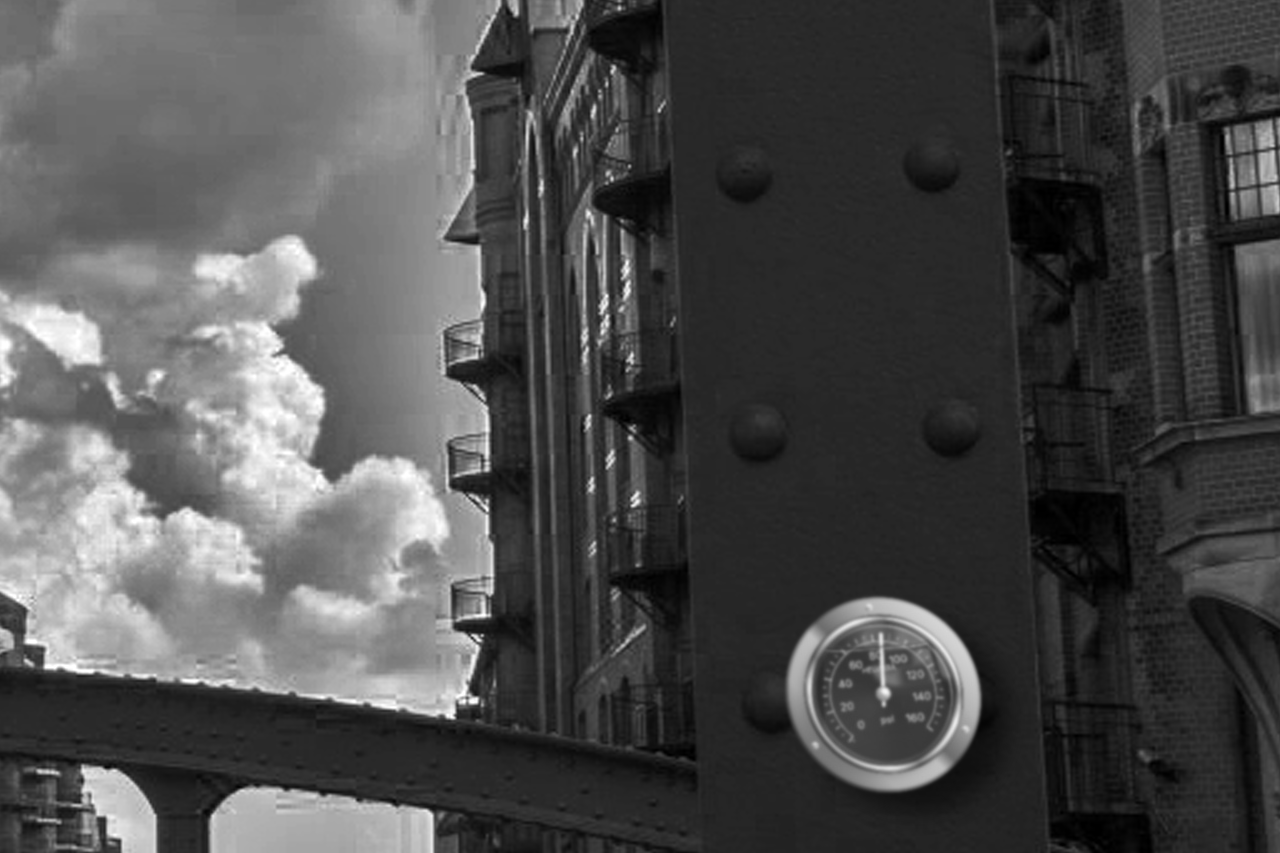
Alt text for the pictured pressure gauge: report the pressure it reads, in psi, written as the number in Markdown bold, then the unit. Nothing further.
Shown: **85** psi
